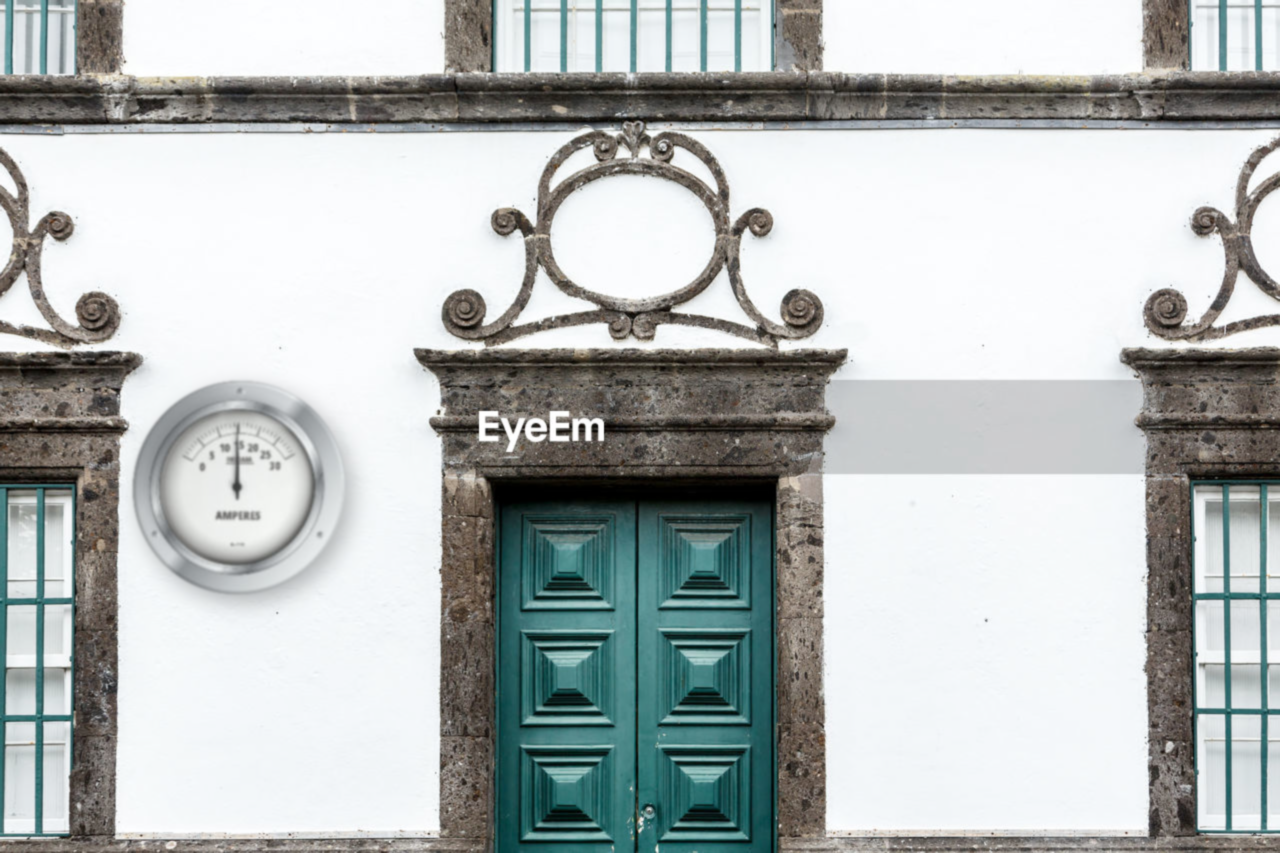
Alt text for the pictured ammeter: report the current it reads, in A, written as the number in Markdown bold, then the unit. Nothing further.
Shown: **15** A
